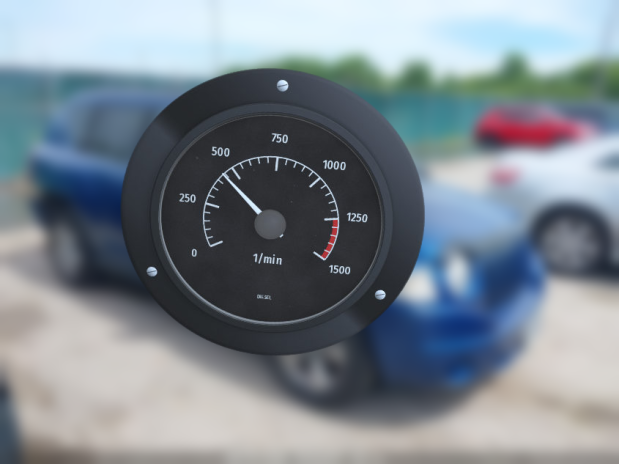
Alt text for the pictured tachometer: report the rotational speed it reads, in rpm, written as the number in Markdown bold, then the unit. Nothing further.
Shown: **450** rpm
